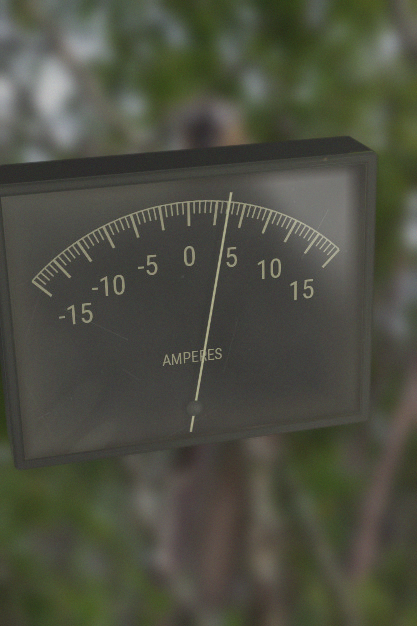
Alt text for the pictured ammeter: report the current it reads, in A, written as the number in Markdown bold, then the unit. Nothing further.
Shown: **3.5** A
